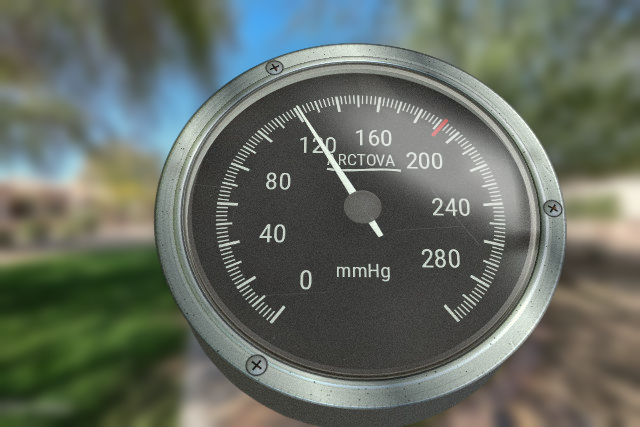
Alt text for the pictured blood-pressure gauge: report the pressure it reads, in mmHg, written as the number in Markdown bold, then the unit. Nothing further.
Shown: **120** mmHg
